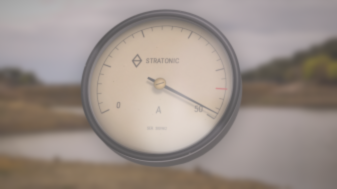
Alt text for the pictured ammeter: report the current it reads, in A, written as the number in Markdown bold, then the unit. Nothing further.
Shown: **49** A
